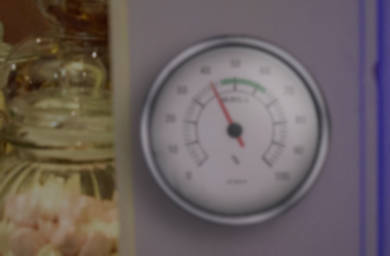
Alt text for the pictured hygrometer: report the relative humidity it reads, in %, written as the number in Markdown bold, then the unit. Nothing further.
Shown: **40** %
